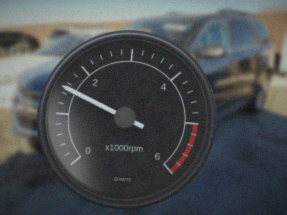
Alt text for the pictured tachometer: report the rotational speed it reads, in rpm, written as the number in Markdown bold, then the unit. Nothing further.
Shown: **1500** rpm
